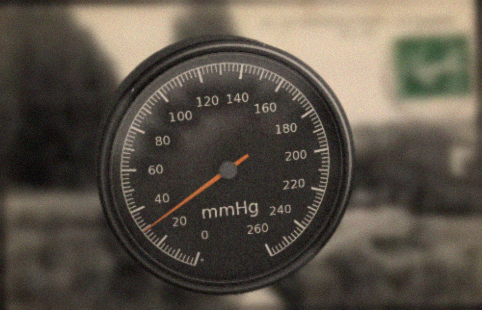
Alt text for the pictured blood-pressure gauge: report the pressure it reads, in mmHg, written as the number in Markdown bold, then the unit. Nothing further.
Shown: **30** mmHg
